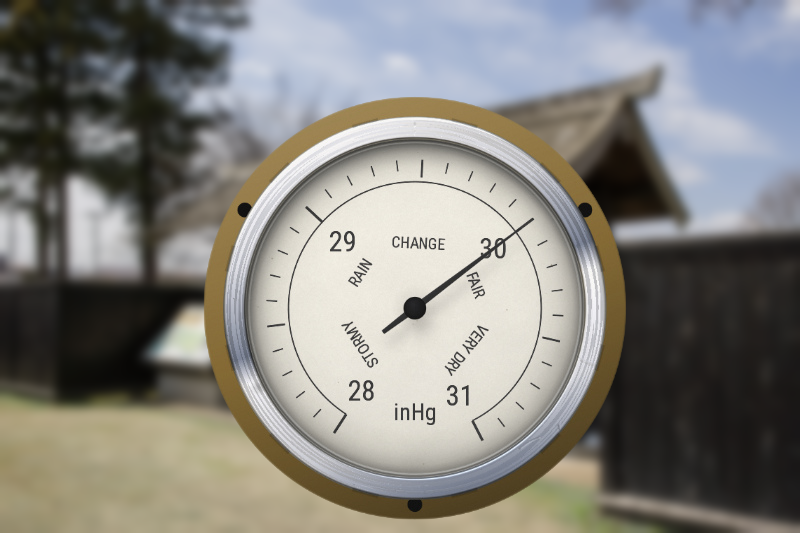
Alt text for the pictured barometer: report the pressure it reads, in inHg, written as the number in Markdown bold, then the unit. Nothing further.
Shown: **30** inHg
